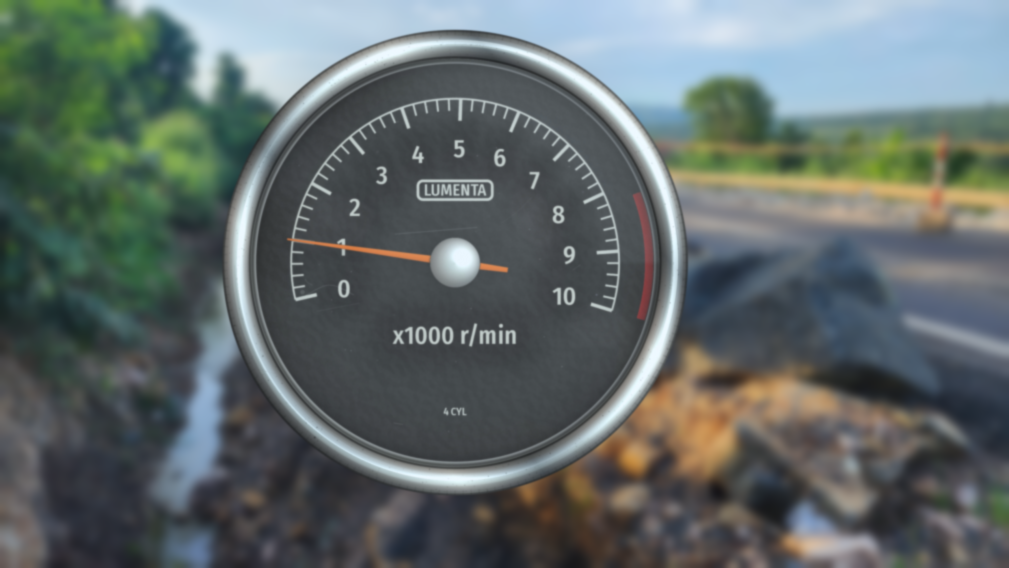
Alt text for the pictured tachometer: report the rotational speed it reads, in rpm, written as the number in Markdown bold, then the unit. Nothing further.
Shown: **1000** rpm
